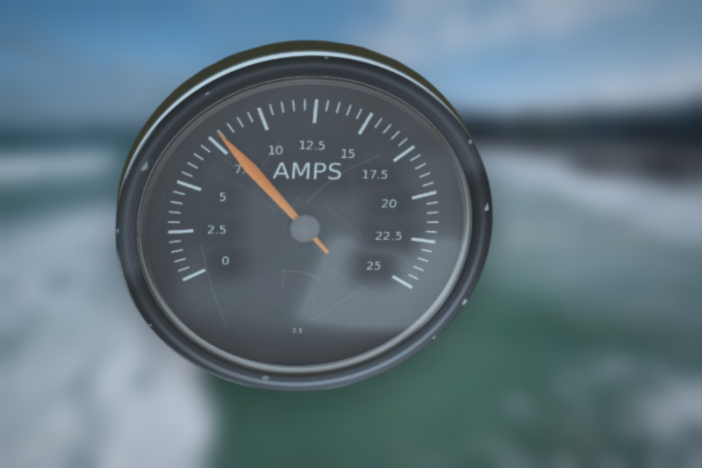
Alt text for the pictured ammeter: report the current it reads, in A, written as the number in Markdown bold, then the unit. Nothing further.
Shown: **8** A
